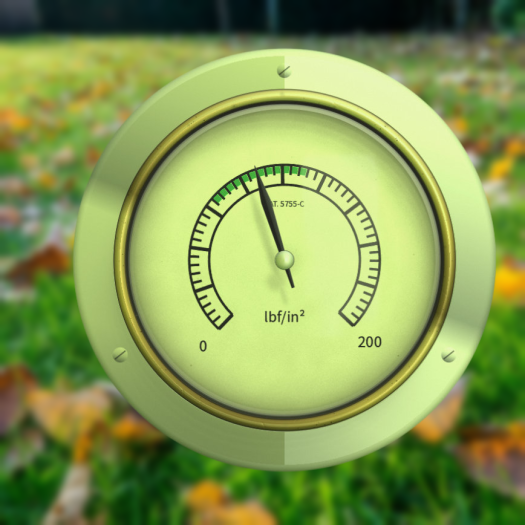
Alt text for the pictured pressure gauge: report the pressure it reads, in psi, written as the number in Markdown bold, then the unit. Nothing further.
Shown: **88** psi
